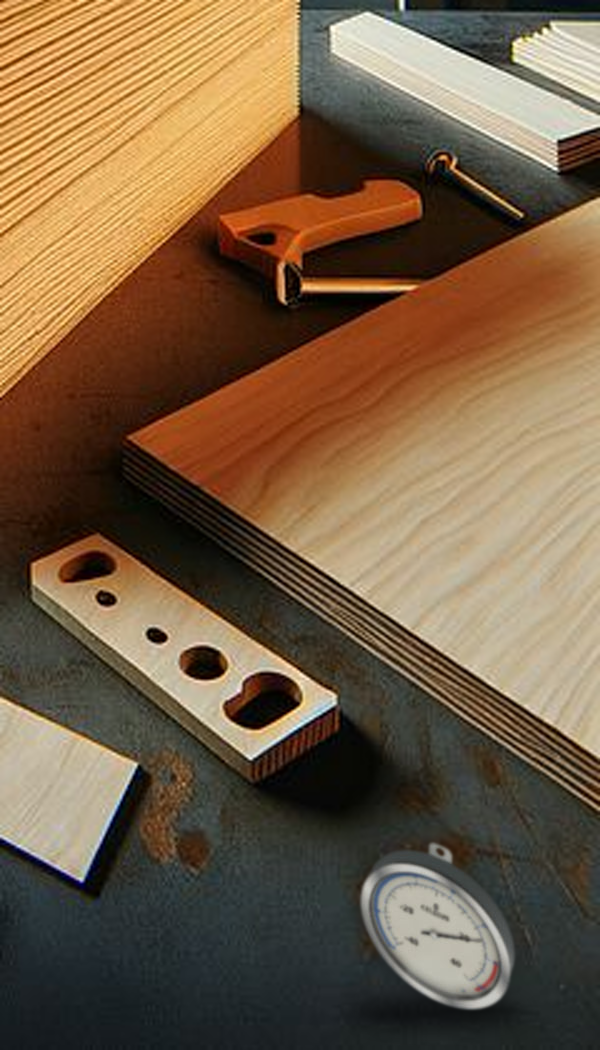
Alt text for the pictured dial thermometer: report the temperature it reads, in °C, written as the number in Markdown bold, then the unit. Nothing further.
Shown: **20** °C
